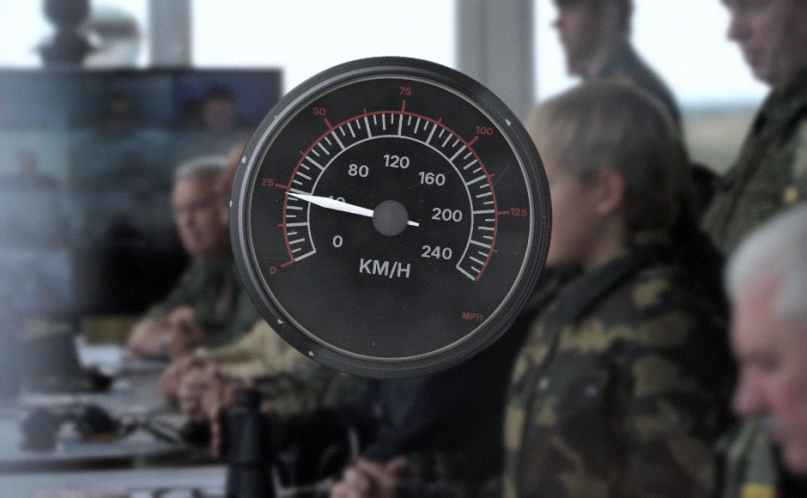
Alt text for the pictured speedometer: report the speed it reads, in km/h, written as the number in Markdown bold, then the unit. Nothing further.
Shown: **37.5** km/h
